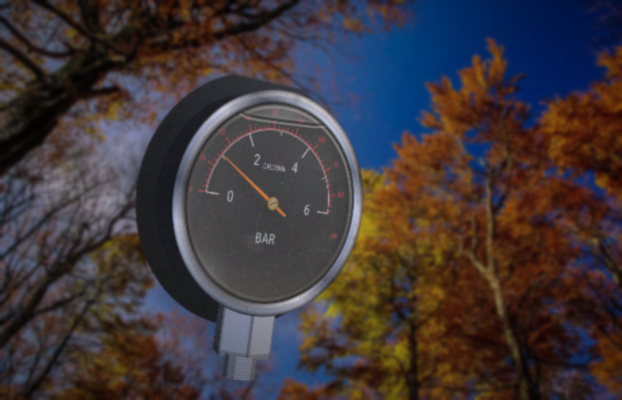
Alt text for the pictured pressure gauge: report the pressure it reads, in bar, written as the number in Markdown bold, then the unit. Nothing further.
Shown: **1** bar
